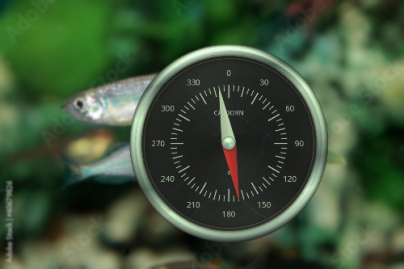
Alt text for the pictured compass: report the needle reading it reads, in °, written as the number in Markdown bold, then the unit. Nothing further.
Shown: **170** °
